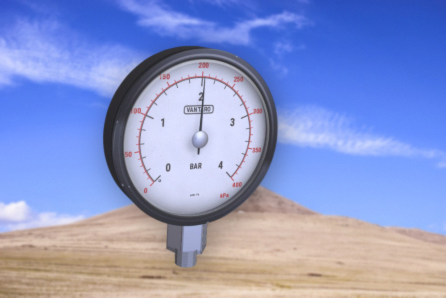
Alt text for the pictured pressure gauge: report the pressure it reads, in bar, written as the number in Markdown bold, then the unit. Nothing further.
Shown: **2** bar
